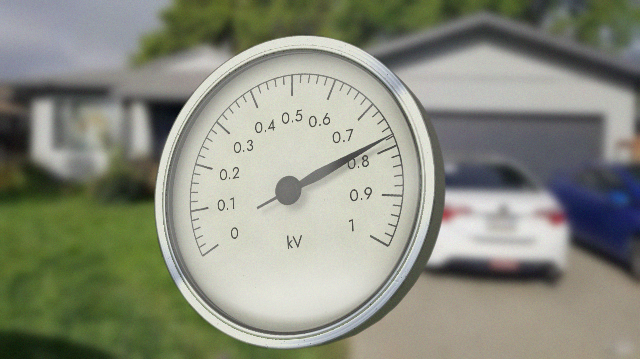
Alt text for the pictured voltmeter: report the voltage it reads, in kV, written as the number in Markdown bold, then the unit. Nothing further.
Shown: **0.78** kV
